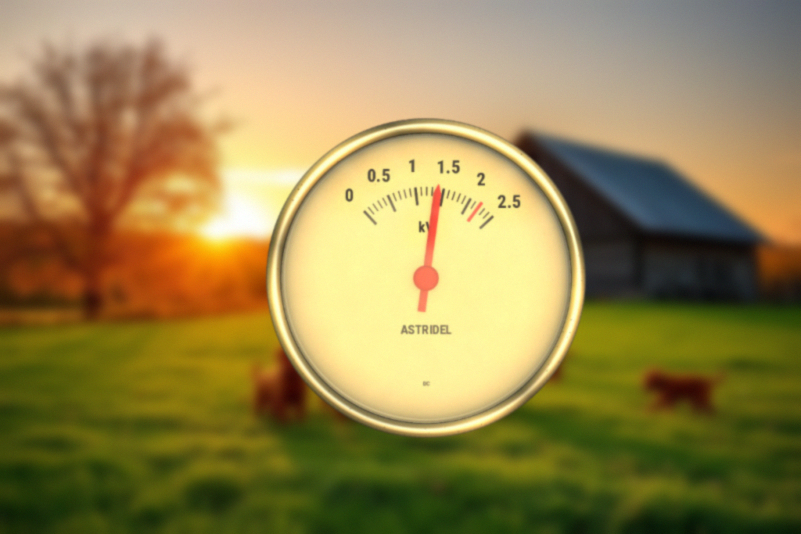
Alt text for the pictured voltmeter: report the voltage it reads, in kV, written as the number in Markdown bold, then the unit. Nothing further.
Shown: **1.4** kV
